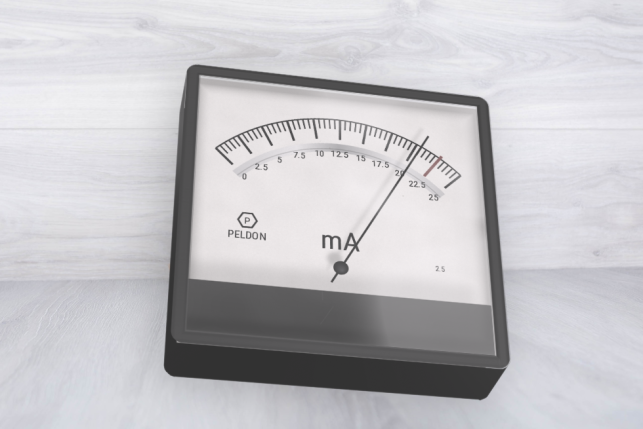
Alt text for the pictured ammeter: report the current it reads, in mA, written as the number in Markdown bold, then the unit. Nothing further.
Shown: **20.5** mA
